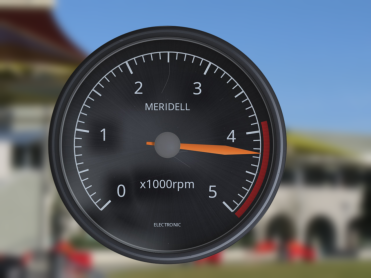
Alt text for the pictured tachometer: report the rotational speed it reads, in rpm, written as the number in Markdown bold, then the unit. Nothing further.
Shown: **4250** rpm
